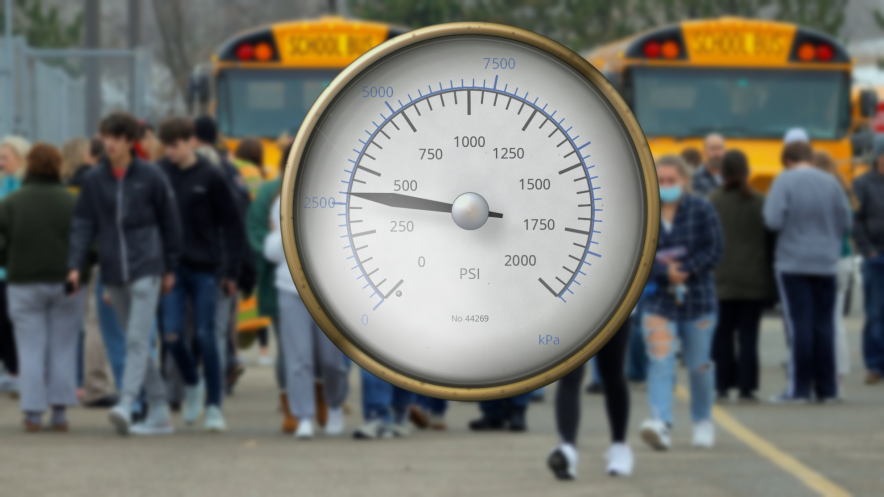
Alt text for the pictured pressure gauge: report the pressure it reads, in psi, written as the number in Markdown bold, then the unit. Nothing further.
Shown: **400** psi
